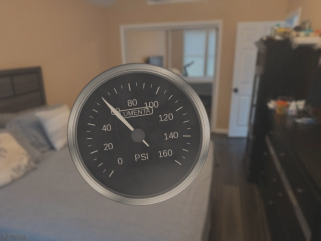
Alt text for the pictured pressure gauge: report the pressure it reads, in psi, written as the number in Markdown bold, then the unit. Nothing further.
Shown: **60** psi
